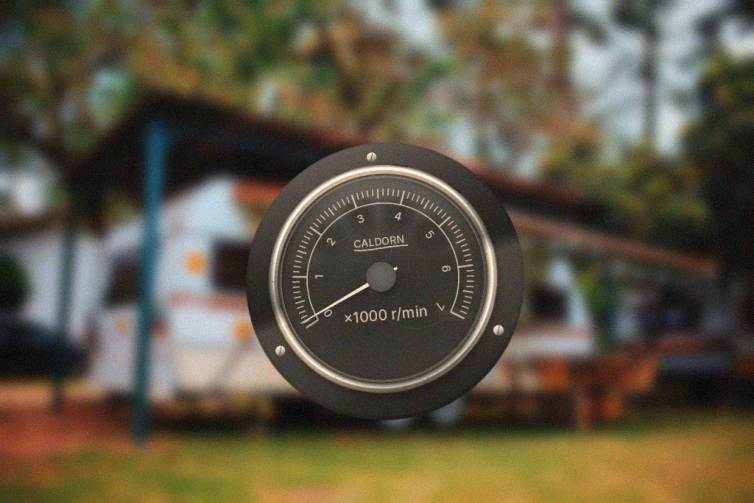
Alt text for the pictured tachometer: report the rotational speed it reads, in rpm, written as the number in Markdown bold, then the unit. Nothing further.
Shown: **100** rpm
